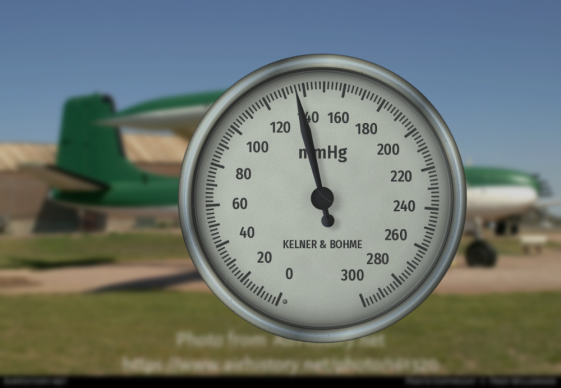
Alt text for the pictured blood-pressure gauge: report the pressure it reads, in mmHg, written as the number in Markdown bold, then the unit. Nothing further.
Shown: **136** mmHg
